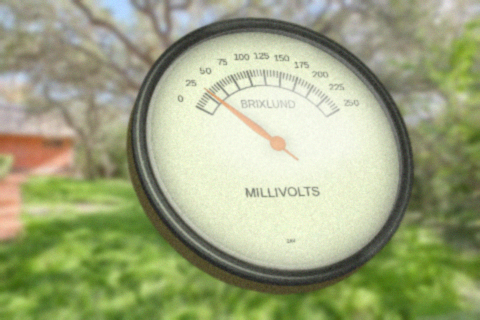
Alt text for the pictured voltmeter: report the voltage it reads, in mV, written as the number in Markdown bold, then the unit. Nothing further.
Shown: **25** mV
